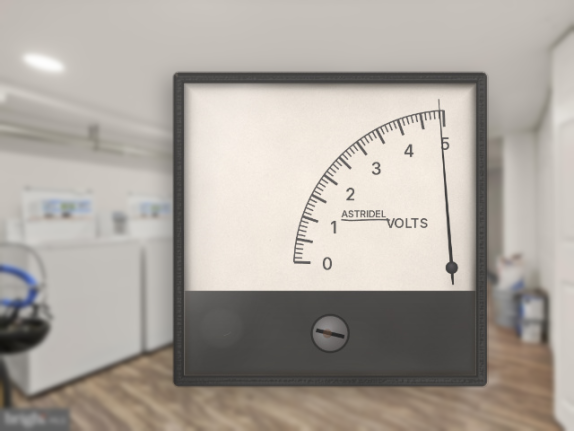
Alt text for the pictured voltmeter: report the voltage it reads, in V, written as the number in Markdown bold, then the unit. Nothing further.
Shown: **4.9** V
